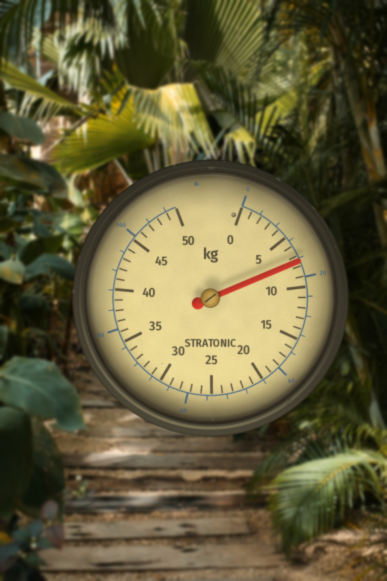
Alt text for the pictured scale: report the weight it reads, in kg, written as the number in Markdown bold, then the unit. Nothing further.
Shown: **7.5** kg
